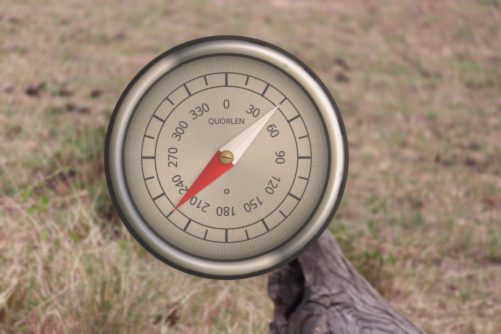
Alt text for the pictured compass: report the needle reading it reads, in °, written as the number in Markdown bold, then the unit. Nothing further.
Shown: **225** °
